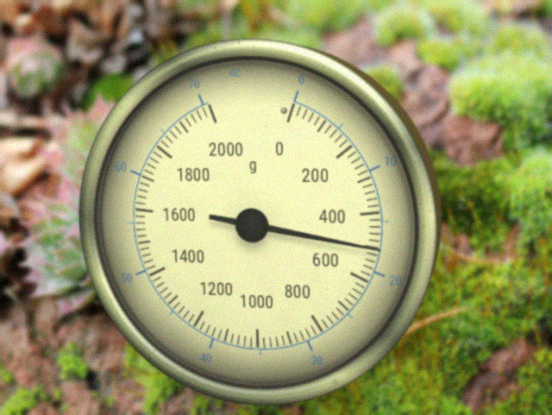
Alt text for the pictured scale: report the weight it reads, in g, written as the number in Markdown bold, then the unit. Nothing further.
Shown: **500** g
